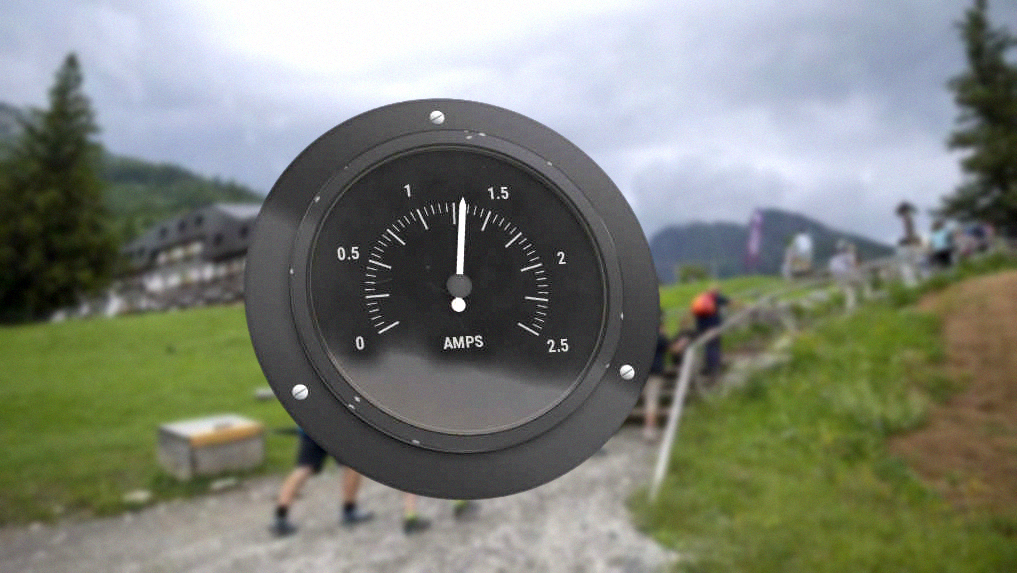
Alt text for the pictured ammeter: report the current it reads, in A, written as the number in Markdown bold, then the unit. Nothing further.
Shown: **1.3** A
